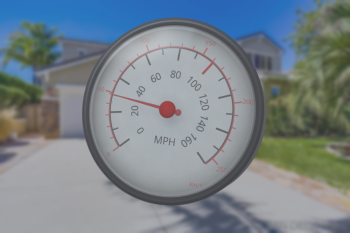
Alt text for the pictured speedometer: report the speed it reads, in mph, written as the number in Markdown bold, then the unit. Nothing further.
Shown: **30** mph
